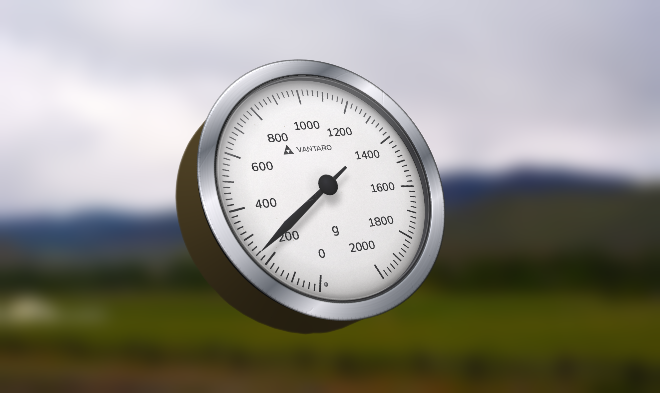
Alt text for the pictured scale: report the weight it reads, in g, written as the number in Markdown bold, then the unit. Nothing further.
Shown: **240** g
